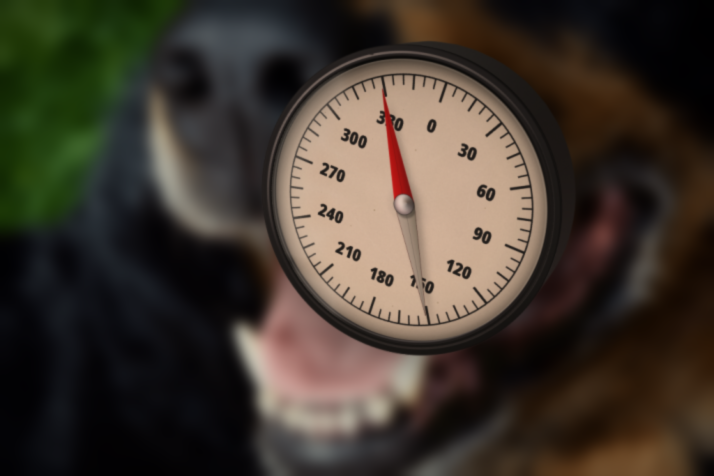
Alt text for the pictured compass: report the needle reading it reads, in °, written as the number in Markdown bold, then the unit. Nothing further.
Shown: **330** °
